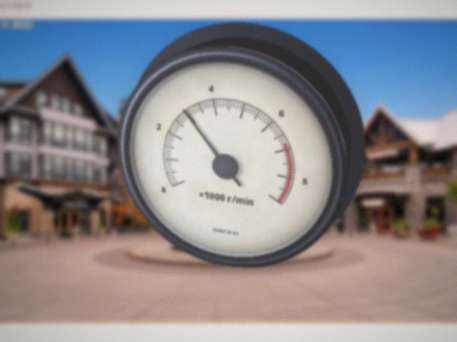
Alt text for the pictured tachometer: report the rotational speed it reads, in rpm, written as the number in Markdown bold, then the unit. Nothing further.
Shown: **3000** rpm
